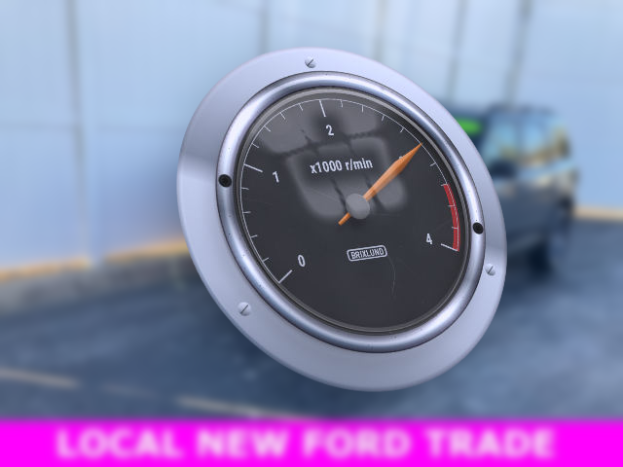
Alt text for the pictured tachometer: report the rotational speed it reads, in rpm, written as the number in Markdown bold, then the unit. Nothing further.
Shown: **3000** rpm
